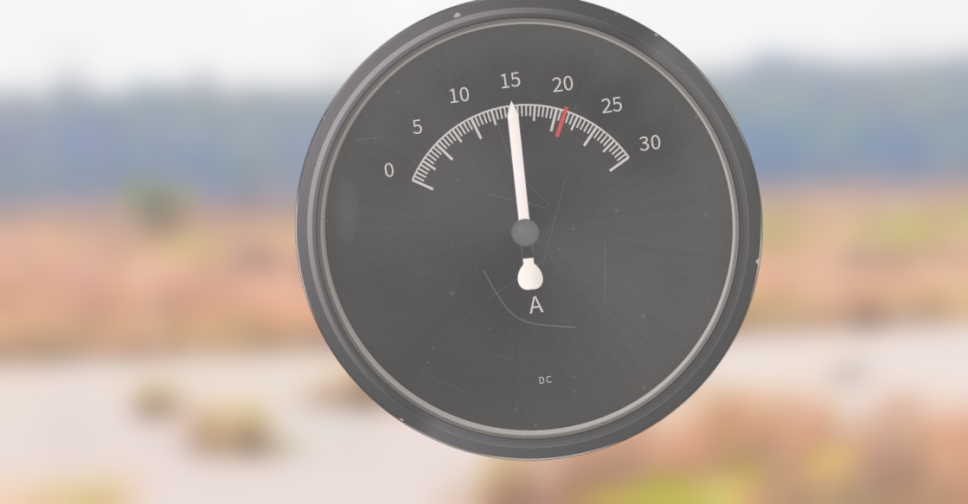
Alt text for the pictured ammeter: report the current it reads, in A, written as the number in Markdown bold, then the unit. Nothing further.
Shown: **15** A
